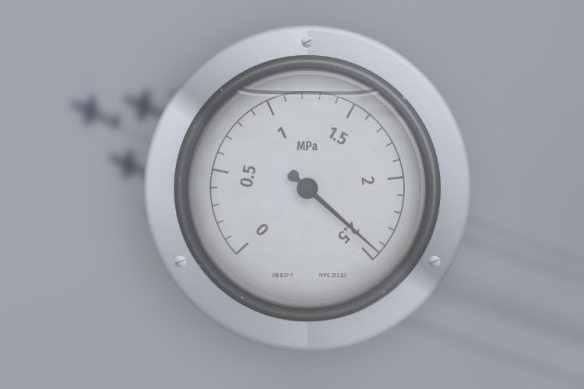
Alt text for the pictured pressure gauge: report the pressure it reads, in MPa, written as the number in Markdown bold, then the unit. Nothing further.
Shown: **2.45** MPa
